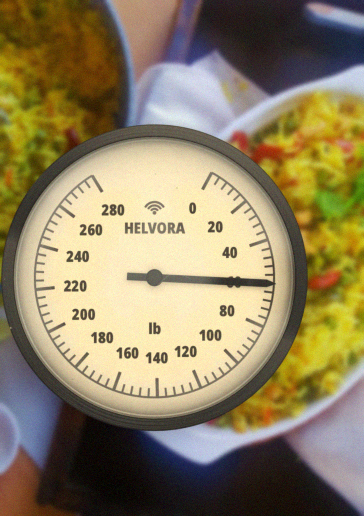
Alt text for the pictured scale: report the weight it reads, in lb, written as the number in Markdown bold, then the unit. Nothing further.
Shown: **60** lb
